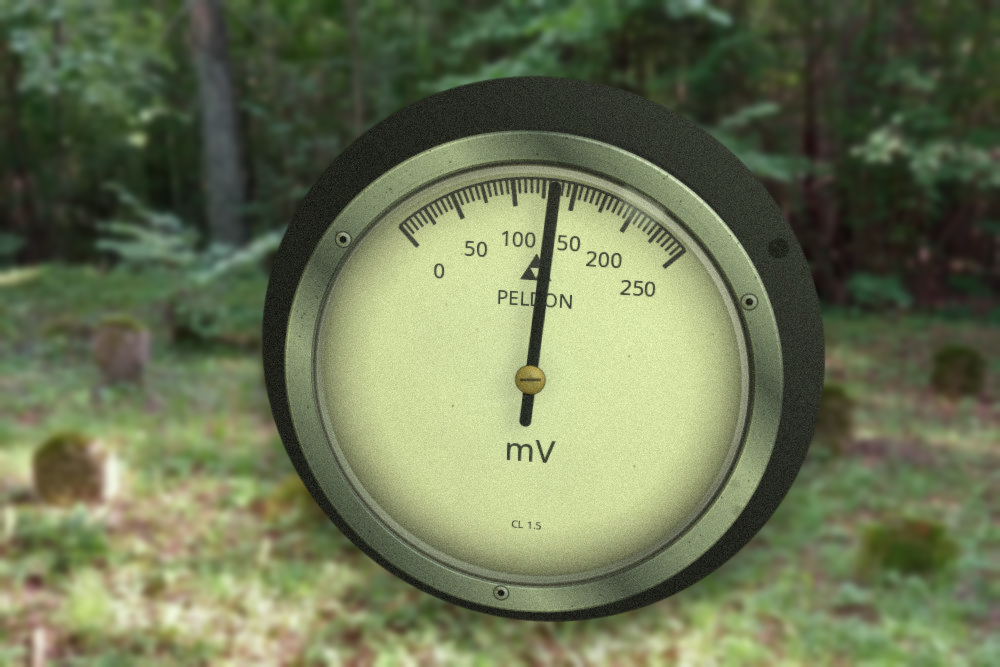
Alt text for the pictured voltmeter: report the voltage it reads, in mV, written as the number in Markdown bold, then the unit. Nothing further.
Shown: **135** mV
